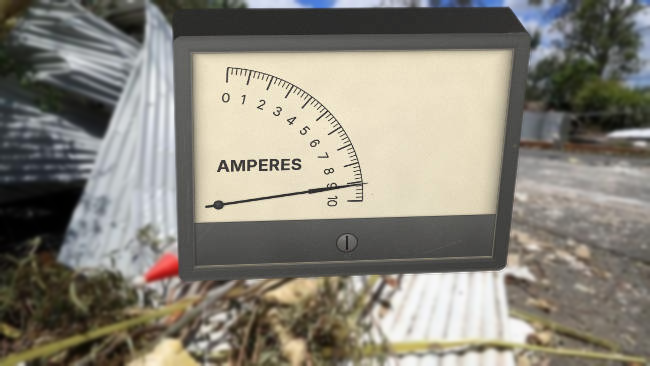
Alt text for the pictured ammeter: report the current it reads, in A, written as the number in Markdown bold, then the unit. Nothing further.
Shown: **9** A
